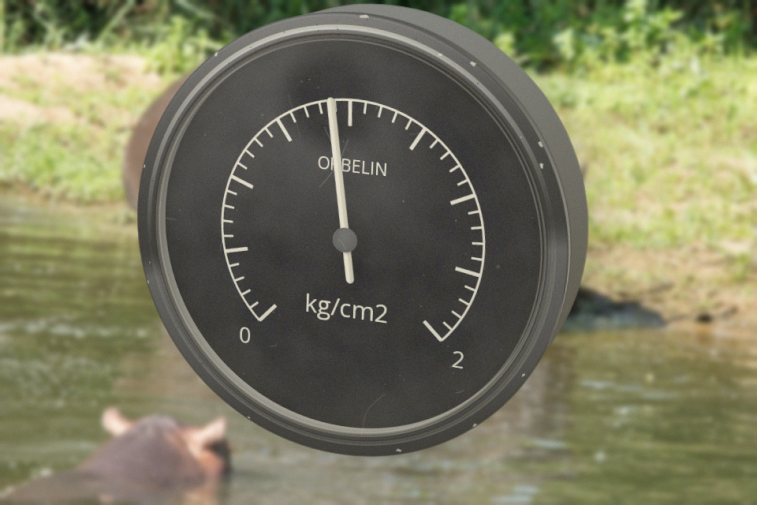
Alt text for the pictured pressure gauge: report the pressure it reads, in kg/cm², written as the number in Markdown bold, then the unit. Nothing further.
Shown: **0.95** kg/cm²
